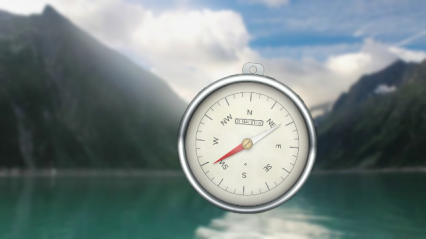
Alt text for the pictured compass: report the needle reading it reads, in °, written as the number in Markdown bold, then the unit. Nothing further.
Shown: **235** °
